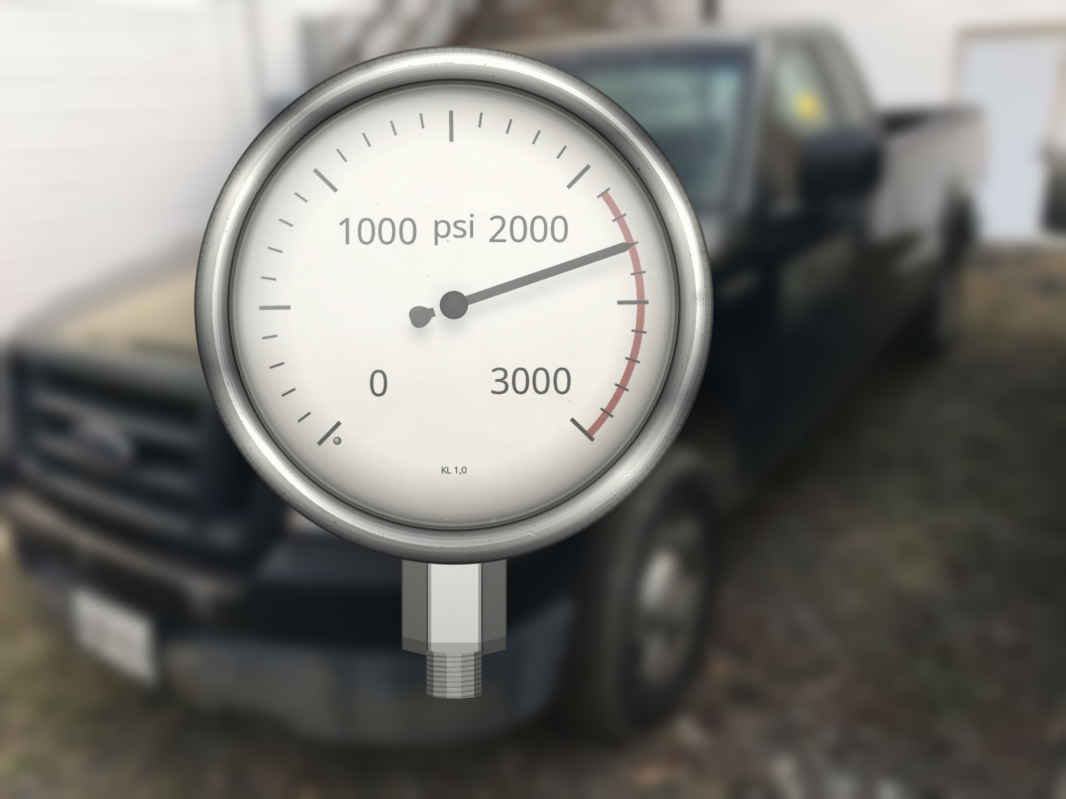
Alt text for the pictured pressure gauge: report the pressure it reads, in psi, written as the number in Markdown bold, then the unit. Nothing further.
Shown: **2300** psi
